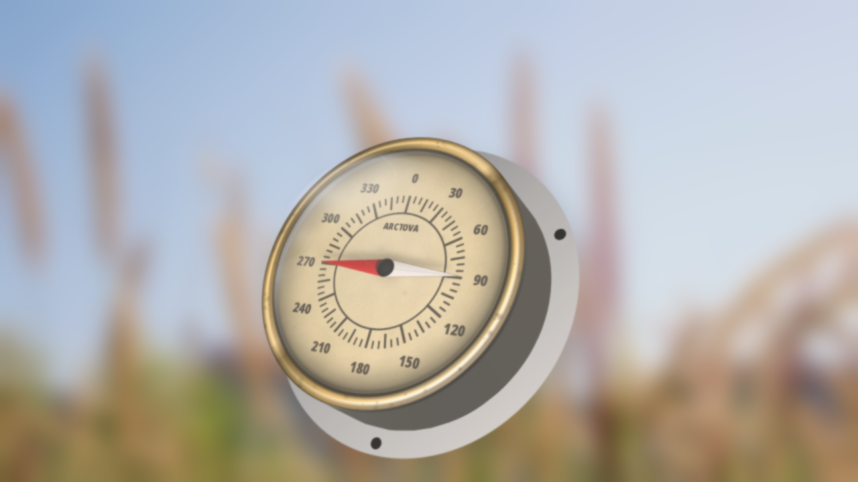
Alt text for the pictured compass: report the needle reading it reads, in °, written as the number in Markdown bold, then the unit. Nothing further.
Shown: **270** °
